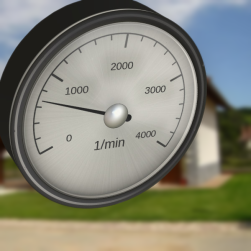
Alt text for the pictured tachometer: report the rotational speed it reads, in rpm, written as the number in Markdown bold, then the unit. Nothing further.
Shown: **700** rpm
